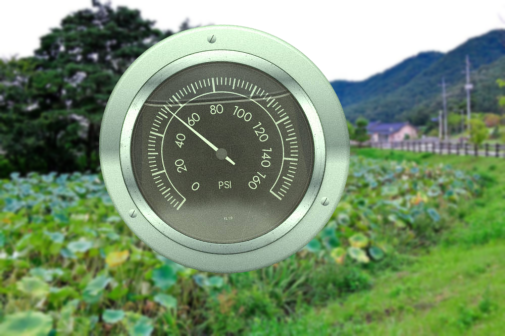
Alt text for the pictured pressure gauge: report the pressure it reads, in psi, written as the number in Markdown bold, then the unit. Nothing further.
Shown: **54** psi
